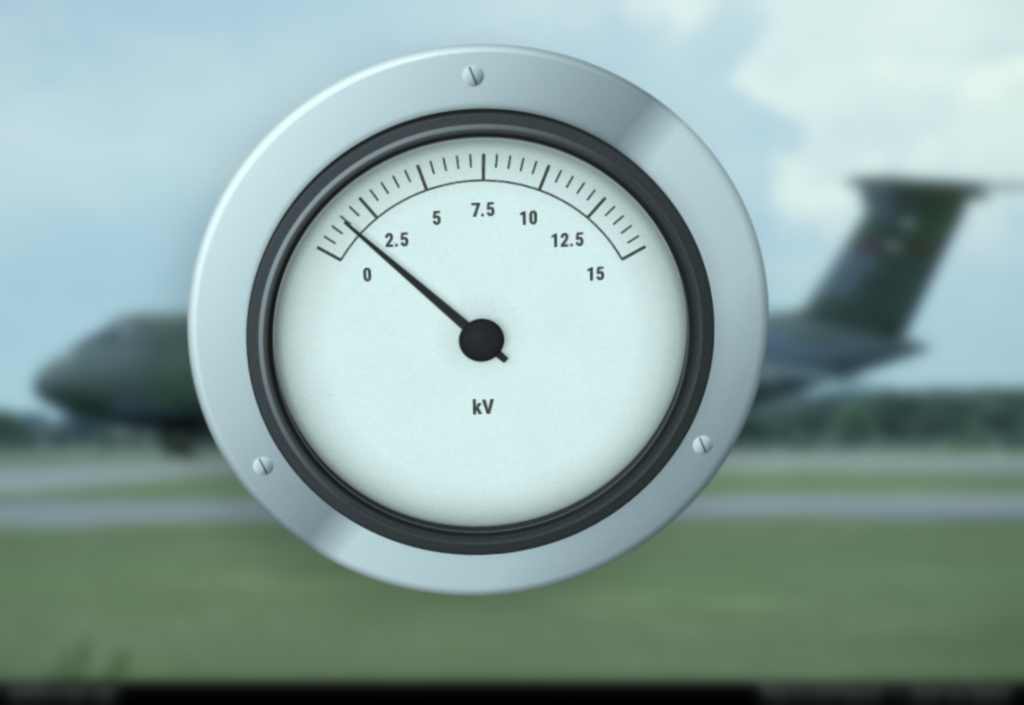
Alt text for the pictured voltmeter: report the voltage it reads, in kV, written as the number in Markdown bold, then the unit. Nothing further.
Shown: **1.5** kV
